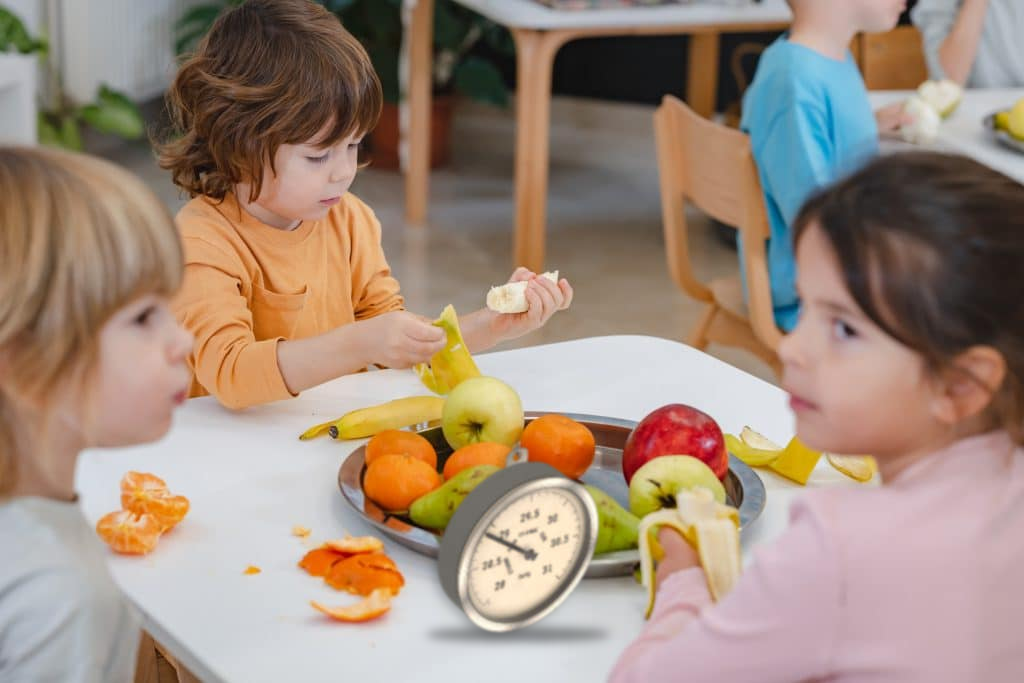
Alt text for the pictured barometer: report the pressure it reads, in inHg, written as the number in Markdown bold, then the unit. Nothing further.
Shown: **28.9** inHg
